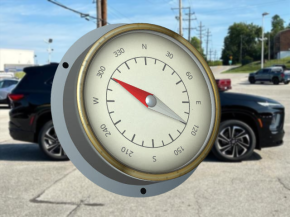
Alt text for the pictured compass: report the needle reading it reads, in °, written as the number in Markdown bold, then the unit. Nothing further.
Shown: **300** °
